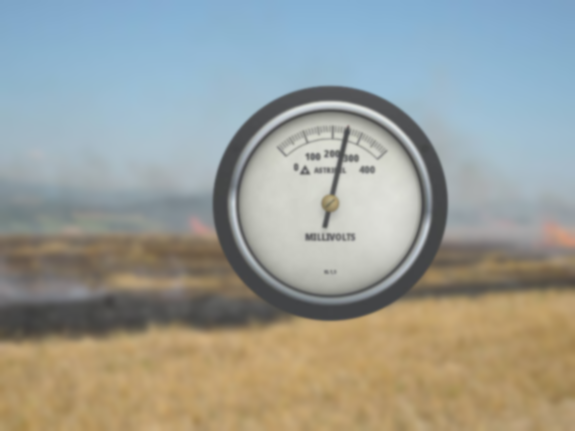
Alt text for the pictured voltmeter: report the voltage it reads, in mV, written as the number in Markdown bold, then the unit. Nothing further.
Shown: **250** mV
